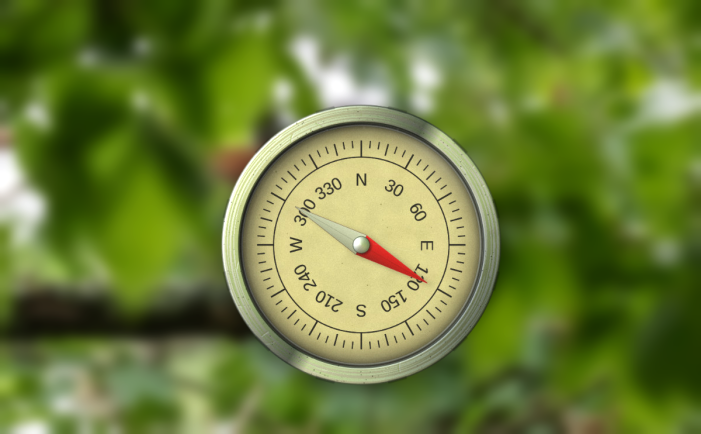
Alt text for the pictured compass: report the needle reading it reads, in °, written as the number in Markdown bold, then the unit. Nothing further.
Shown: **120** °
